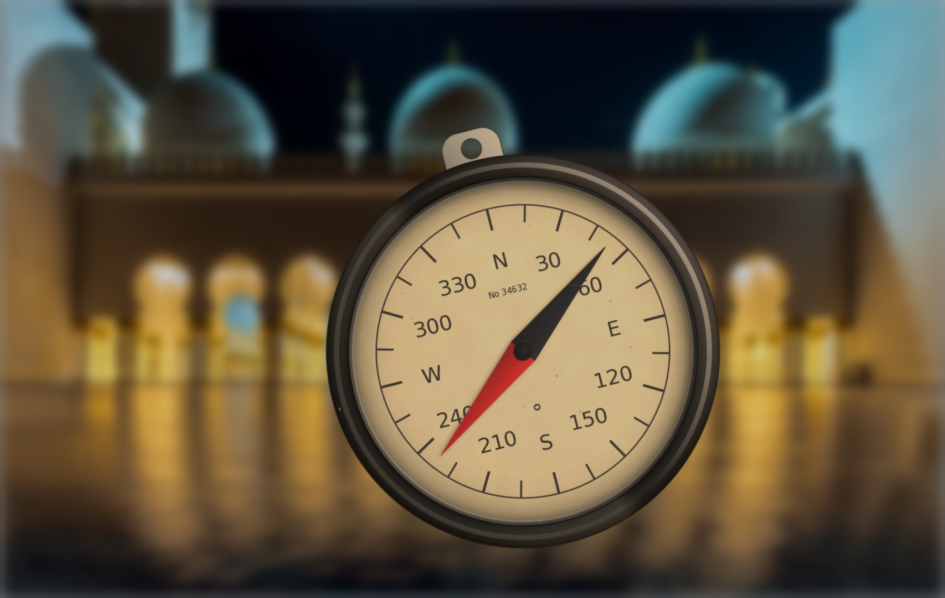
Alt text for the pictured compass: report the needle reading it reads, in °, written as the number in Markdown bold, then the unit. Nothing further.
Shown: **232.5** °
